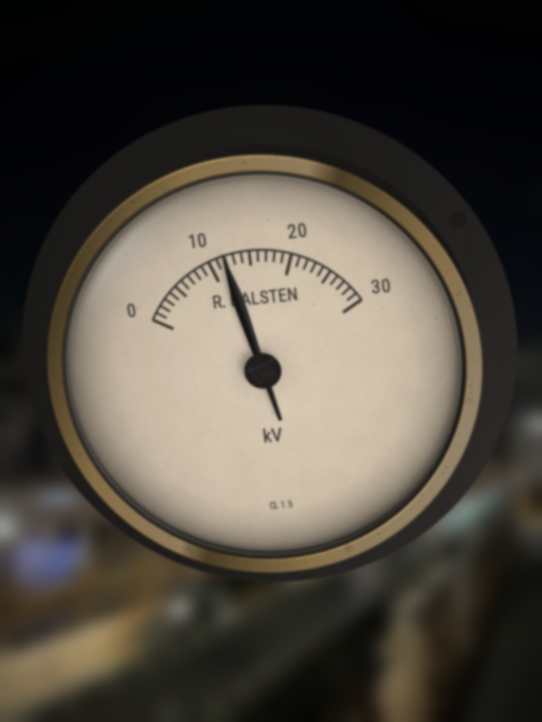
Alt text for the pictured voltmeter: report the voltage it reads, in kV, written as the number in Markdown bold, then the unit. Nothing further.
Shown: **12** kV
